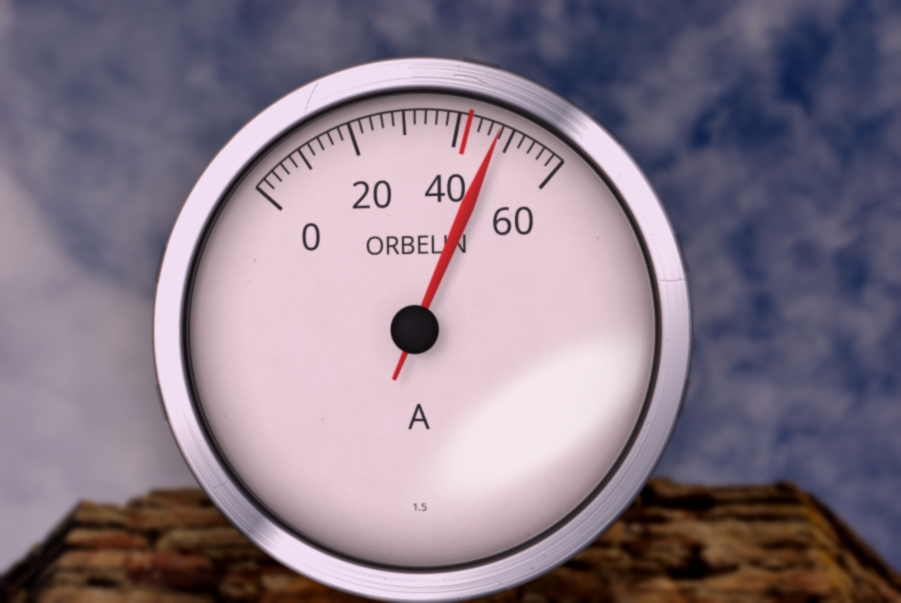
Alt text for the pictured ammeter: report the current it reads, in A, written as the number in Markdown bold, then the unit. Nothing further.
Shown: **48** A
